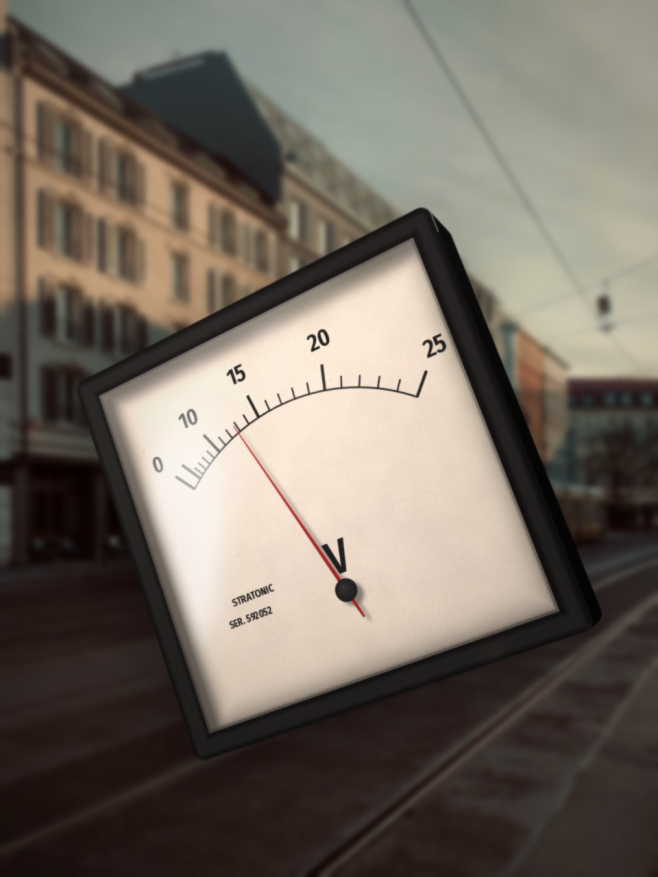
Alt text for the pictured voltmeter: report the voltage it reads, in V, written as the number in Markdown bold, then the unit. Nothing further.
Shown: **13** V
